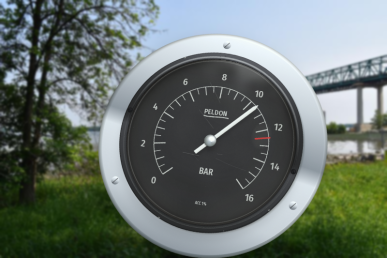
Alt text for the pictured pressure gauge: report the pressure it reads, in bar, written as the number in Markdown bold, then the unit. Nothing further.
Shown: **10.5** bar
